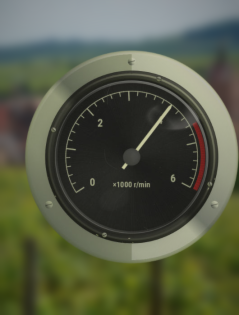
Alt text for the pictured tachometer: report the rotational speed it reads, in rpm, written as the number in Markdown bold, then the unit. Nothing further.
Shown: **4000** rpm
